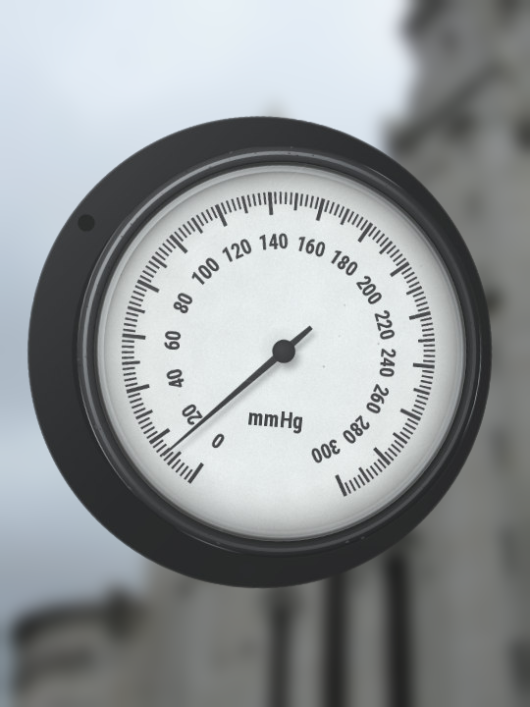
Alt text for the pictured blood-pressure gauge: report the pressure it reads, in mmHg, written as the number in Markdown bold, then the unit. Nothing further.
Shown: **14** mmHg
